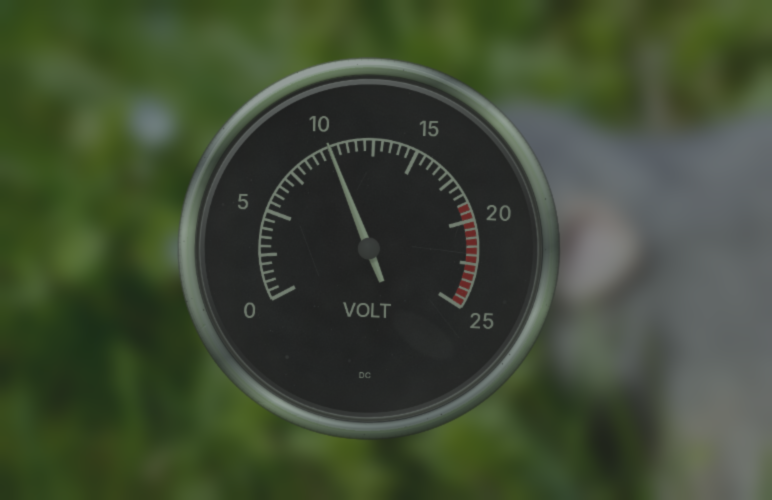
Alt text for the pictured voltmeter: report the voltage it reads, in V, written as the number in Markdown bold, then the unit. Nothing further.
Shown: **10** V
